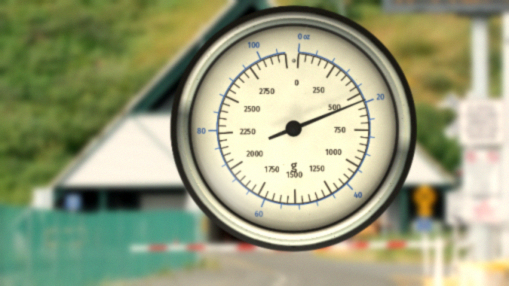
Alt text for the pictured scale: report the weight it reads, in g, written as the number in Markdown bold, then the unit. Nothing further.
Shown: **550** g
